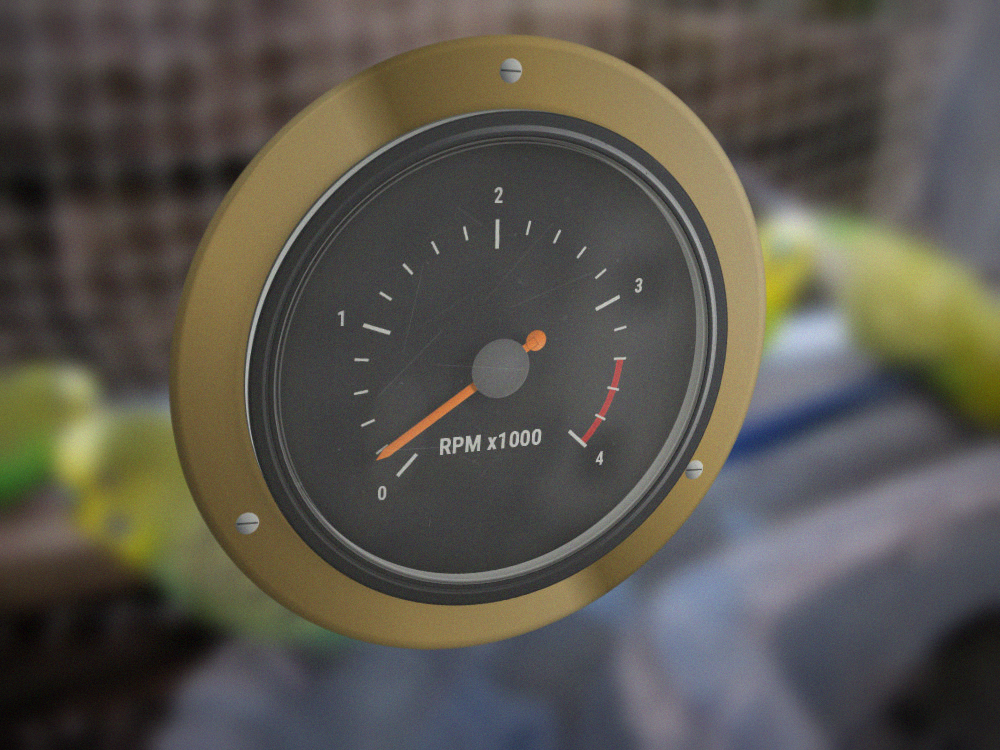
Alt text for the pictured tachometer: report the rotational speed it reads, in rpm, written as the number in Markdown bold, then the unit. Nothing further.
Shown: **200** rpm
